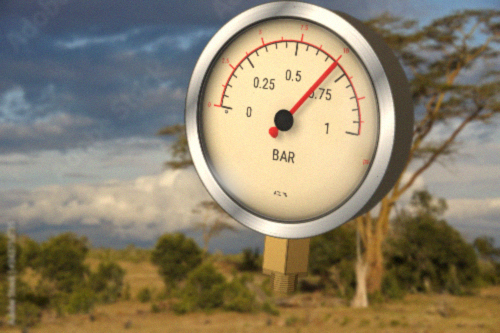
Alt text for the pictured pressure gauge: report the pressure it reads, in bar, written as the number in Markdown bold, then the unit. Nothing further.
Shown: **0.7** bar
